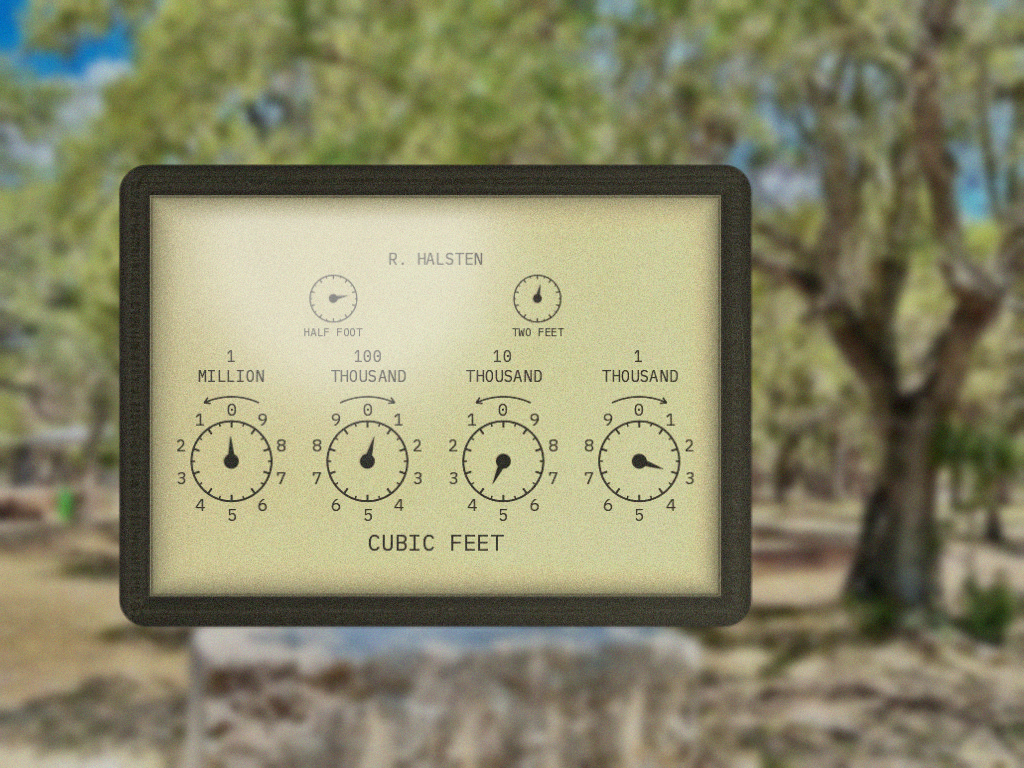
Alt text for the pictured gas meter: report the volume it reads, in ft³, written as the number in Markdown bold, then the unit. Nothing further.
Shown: **4300** ft³
